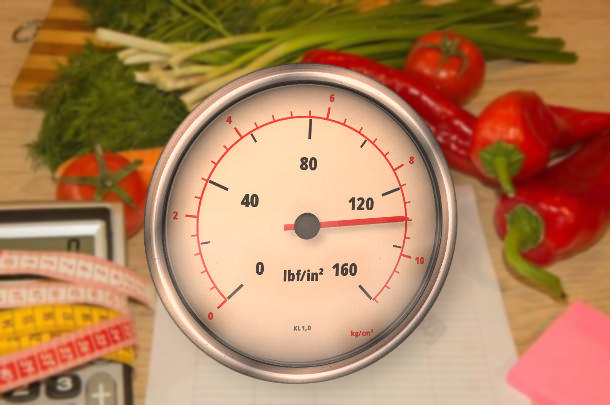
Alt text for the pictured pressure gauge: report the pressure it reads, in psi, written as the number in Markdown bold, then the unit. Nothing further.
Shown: **130** psi
